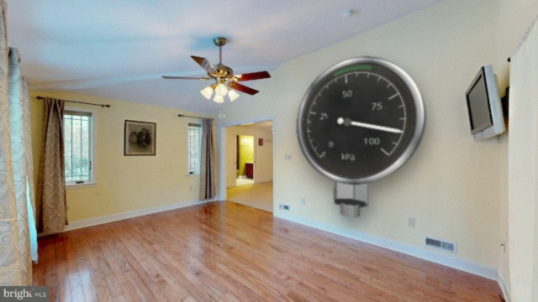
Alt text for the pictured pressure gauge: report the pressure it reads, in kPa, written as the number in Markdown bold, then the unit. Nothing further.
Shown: **90** kPa
